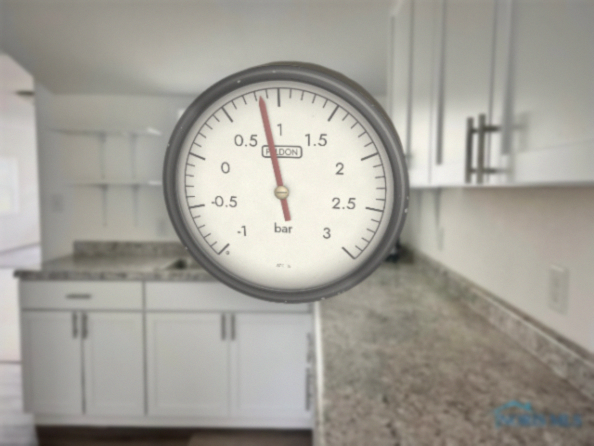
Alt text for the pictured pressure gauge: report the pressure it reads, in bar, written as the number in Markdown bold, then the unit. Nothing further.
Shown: **0.85** bar
